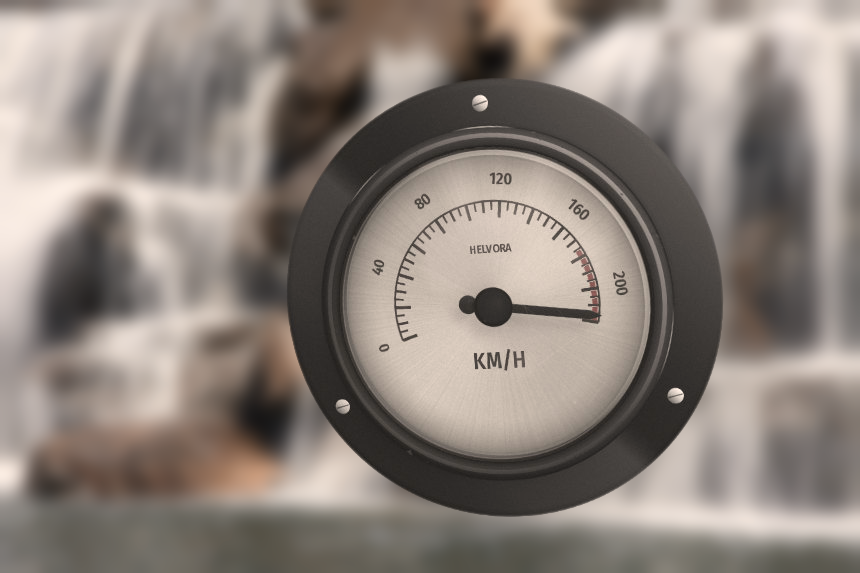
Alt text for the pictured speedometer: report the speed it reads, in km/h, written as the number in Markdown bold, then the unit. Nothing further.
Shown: **215** km/h
